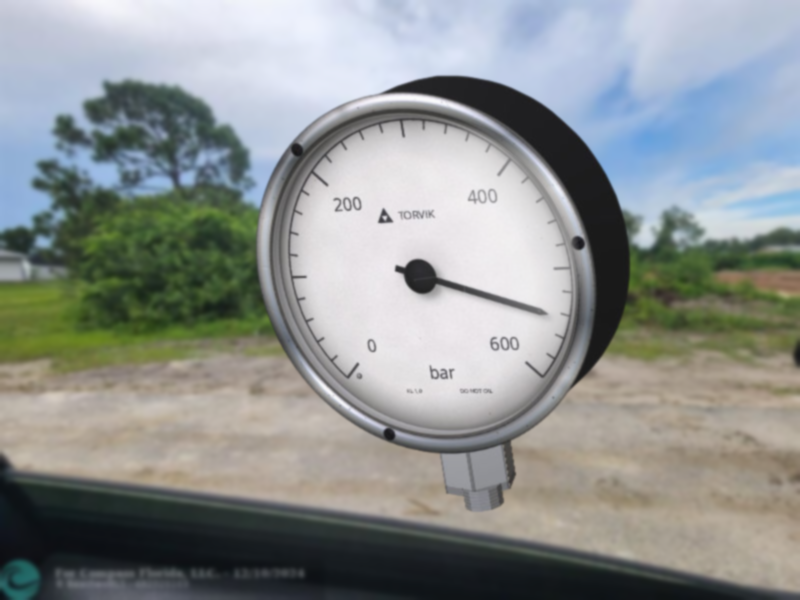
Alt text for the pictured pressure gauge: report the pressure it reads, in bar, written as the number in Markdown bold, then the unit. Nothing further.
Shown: **540** bar
